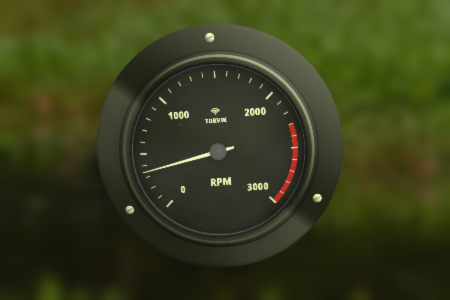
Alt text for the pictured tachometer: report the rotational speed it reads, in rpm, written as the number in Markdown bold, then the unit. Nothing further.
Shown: **350** rpm
